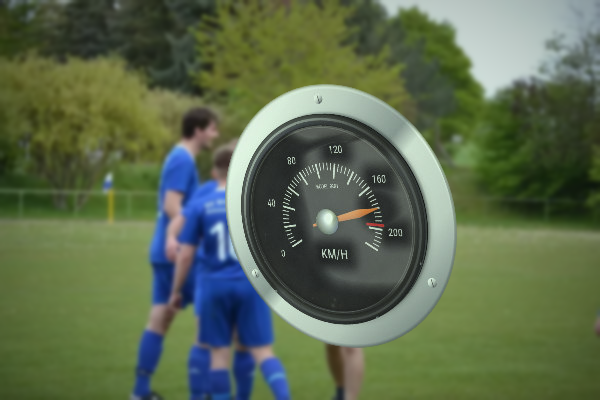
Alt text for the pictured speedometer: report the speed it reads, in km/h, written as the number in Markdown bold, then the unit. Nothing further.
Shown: **180** km/h
